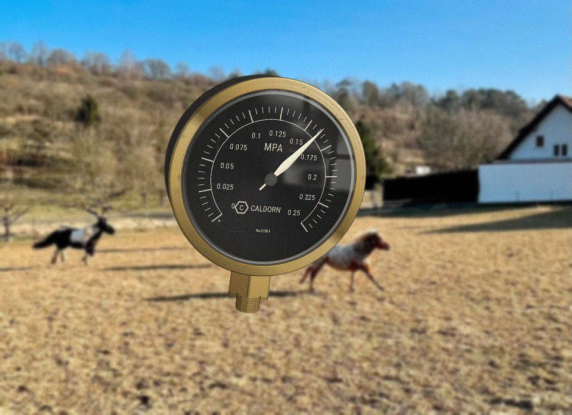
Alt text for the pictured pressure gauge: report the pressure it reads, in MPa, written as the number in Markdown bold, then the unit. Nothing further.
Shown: **0.16** MPa
